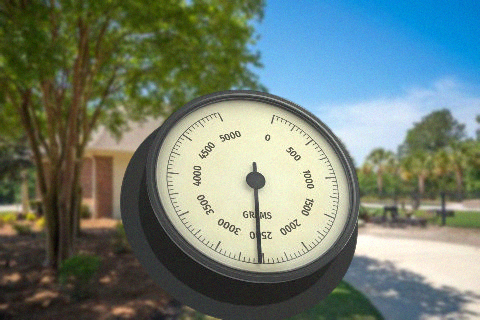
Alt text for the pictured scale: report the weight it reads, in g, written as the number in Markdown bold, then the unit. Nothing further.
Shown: **2550** g
